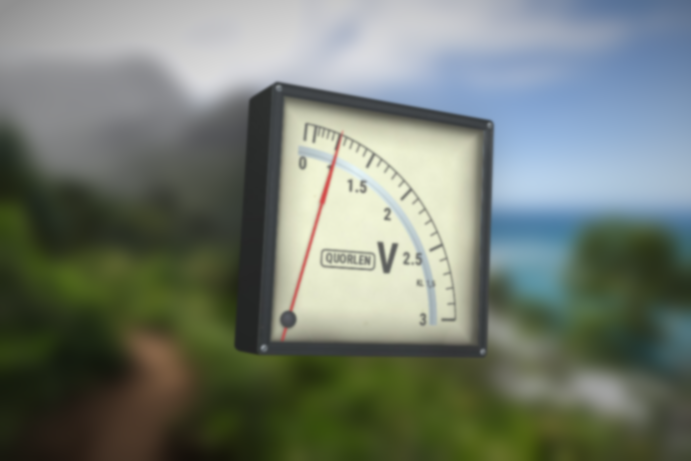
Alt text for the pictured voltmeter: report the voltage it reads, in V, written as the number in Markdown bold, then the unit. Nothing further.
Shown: **1** V
